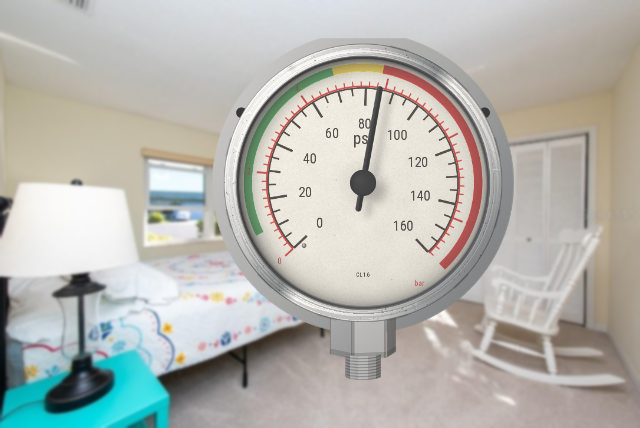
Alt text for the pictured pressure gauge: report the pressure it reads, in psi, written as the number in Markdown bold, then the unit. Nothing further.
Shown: **85** psi
